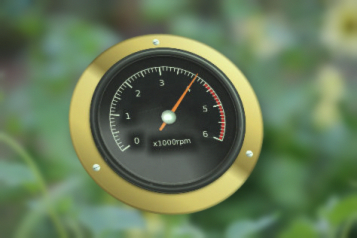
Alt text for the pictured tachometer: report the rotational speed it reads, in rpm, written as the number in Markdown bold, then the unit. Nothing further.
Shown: **4000** rpm
